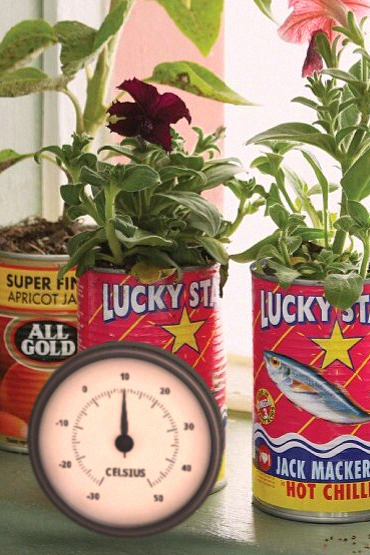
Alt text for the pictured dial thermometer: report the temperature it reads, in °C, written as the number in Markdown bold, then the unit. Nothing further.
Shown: **10** °C
